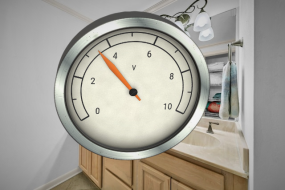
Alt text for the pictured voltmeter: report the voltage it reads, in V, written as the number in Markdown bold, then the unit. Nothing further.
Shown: **3.5** V
